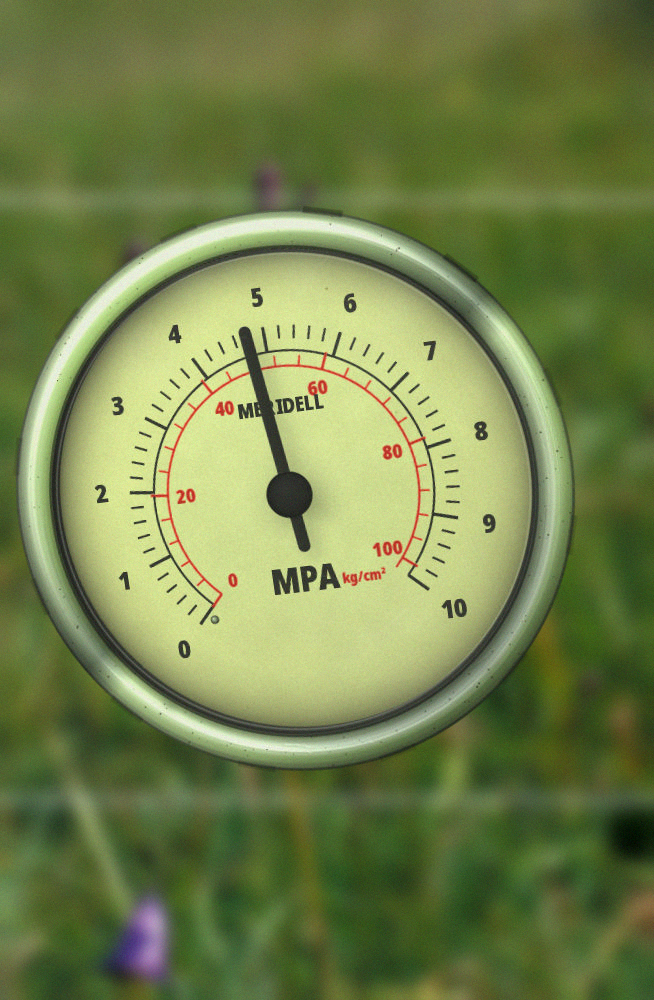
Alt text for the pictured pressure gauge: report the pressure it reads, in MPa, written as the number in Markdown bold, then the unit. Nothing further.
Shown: **4.8** MPa
